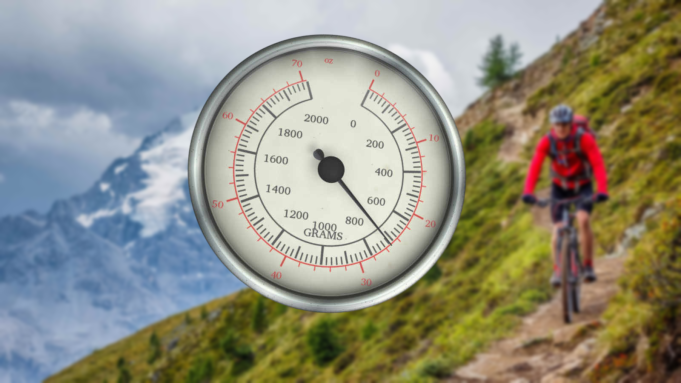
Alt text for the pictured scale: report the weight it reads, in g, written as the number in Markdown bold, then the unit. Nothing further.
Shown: **720** g
